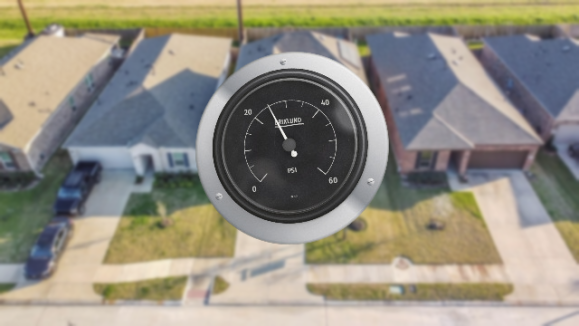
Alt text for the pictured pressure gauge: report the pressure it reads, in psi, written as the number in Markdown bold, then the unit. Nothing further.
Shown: **25** psi
